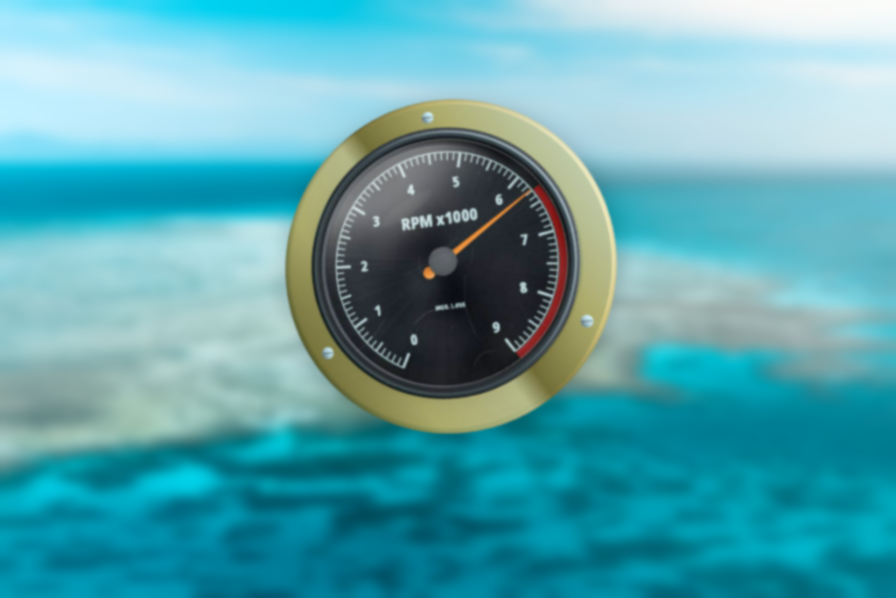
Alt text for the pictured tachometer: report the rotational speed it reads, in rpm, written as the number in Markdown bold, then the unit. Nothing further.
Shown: **6300** rpm
